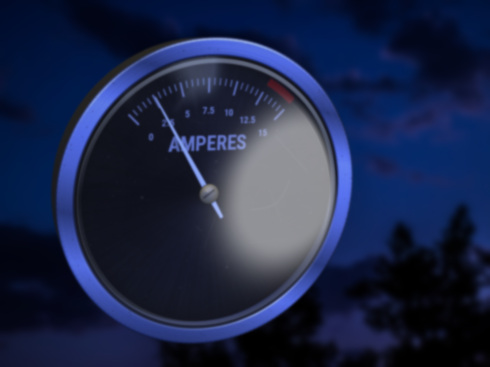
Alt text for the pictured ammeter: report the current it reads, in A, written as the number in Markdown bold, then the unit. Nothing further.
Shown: **2.5** A
